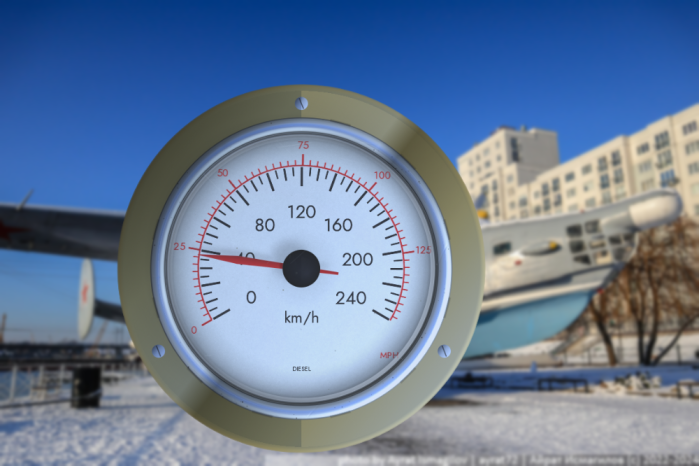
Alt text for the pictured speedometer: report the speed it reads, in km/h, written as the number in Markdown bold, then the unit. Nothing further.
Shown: **37.5** km/h
